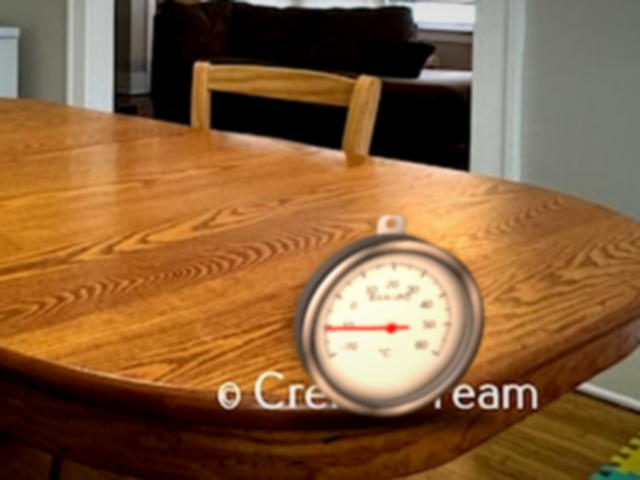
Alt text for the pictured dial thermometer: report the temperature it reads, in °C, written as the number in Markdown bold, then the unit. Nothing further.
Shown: **-10** °C
